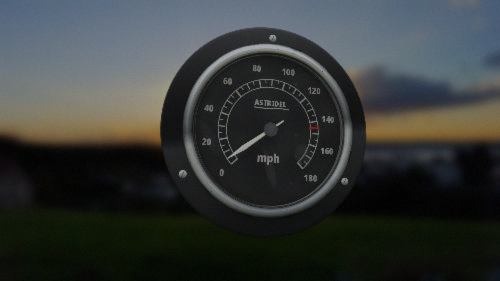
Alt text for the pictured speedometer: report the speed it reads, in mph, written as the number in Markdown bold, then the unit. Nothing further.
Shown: **5** mph
